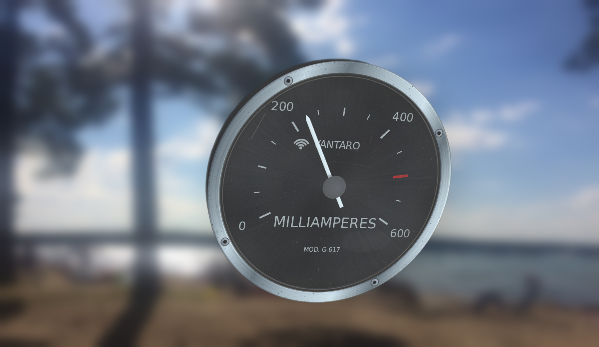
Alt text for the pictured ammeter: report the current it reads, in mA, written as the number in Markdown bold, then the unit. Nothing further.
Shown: **225** mA
